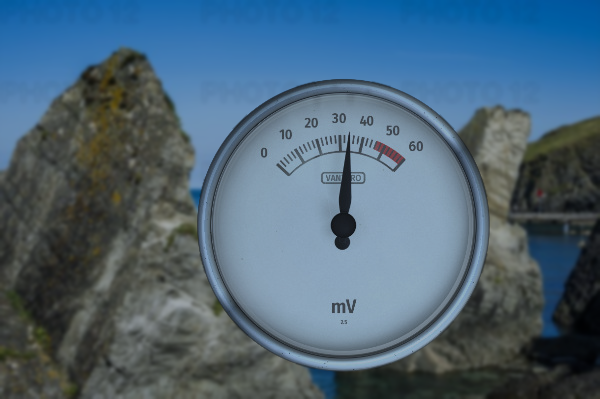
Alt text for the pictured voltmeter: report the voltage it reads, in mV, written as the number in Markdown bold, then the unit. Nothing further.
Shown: **34** mV
